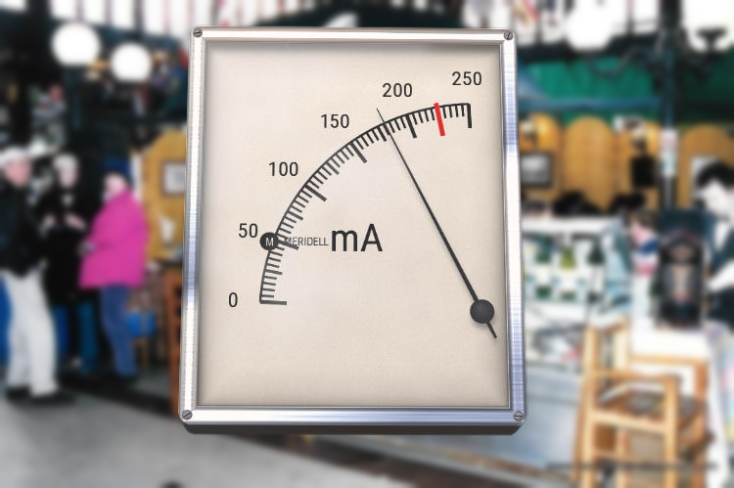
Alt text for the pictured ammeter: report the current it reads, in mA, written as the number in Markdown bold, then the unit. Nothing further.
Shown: **180** mA
